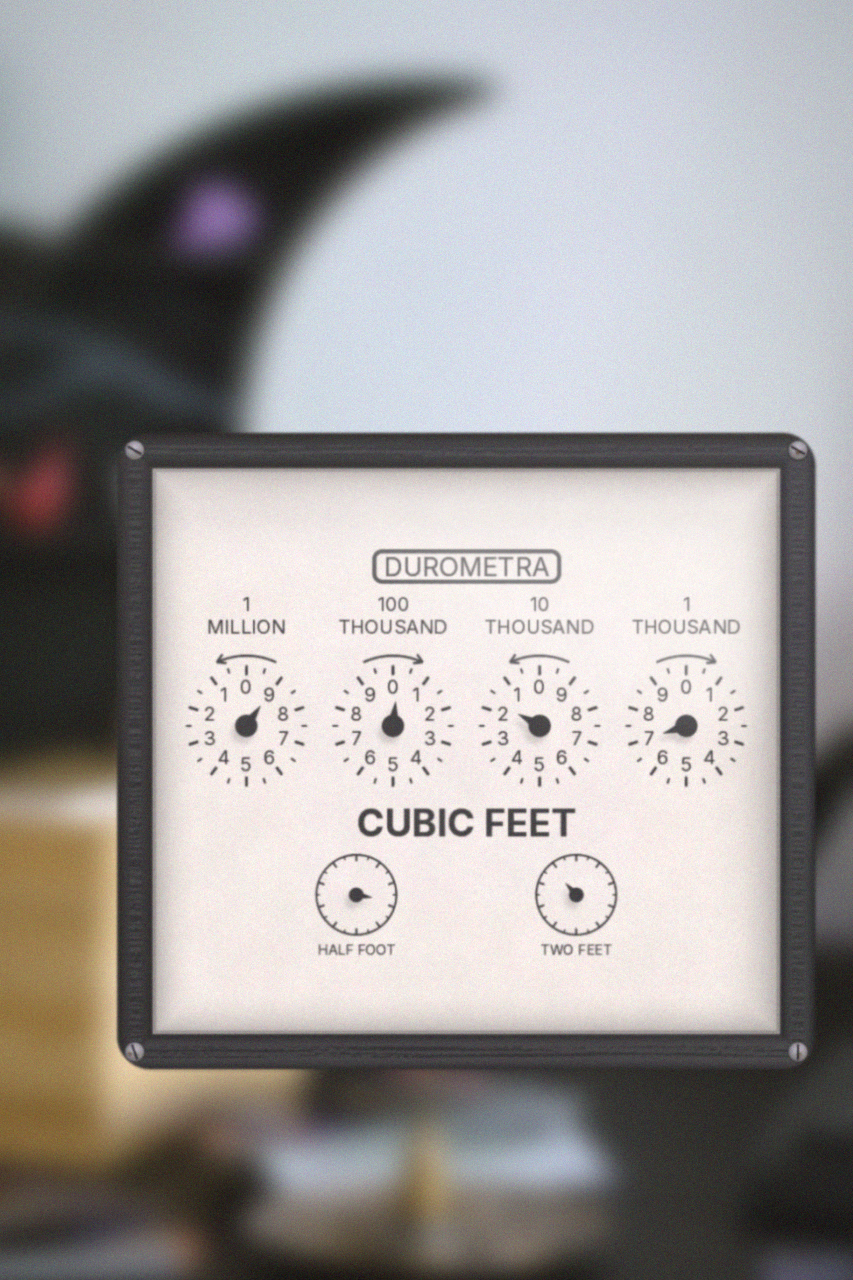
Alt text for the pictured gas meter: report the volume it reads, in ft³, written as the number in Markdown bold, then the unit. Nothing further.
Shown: **901700** ft³
